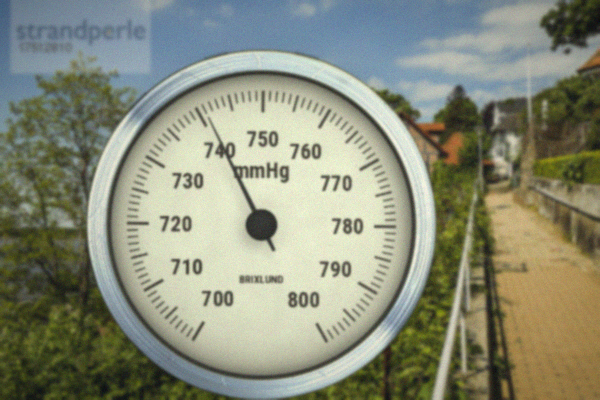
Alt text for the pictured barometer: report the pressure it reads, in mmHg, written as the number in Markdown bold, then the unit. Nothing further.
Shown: **741** mmHg
